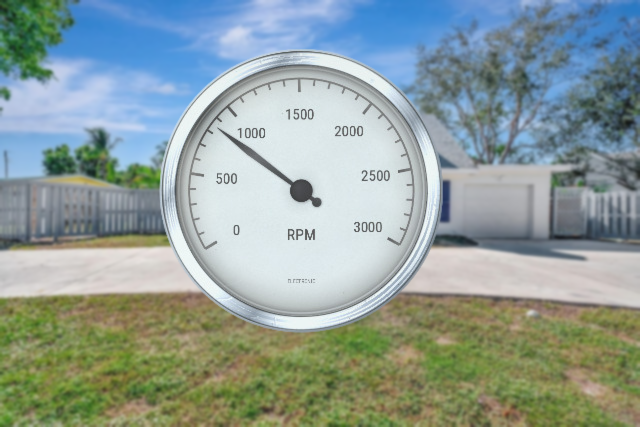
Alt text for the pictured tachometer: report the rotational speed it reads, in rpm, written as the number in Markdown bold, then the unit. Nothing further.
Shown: **850** rpm
